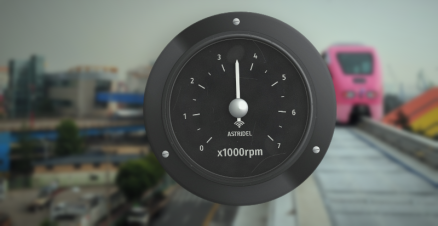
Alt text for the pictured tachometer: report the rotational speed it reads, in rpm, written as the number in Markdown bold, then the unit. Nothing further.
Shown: **3500** rpm
